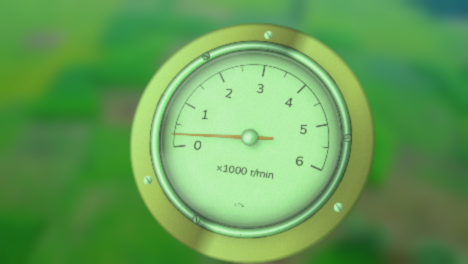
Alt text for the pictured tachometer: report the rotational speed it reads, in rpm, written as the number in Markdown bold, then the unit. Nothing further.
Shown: **250** rpm
